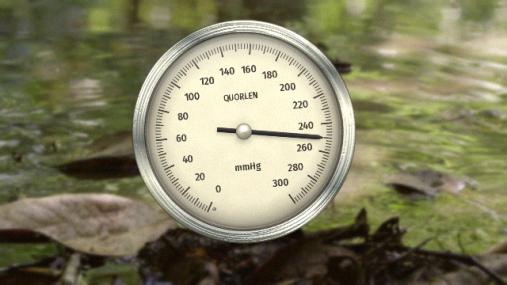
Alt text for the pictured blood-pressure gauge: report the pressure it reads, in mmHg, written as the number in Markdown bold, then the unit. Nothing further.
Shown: **250** mmHg
